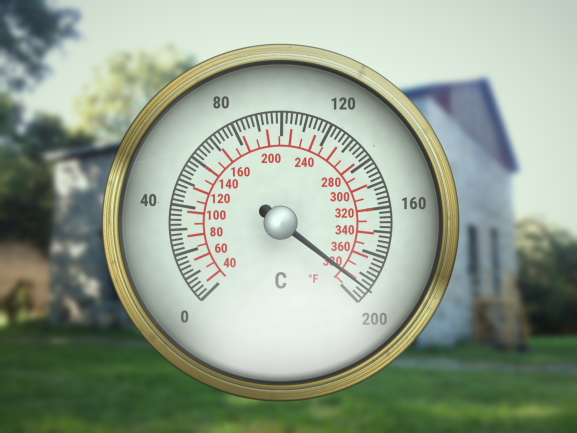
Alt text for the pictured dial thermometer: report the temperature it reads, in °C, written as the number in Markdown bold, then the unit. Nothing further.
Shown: **194** °C
